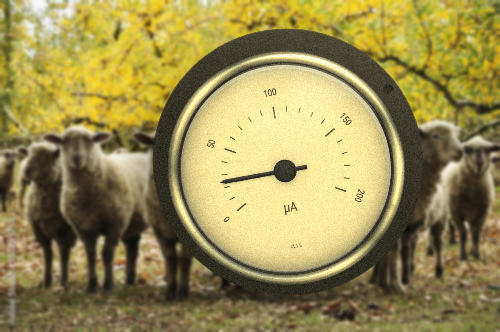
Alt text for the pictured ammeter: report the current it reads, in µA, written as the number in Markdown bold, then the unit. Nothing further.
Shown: **25** µA
